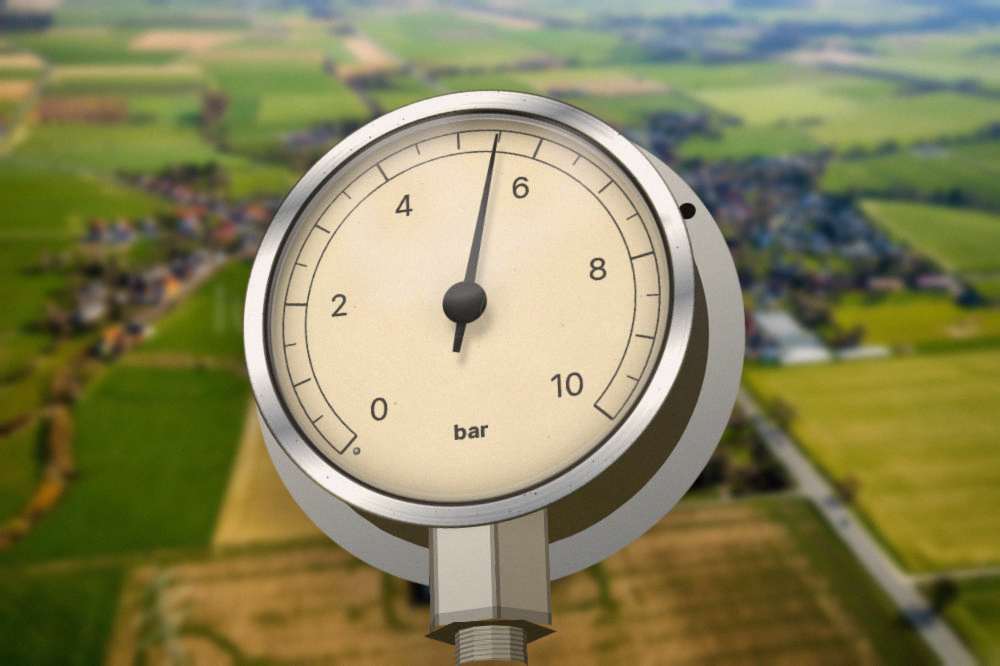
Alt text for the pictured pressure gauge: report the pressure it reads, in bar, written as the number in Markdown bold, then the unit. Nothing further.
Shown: **5.5** bar
